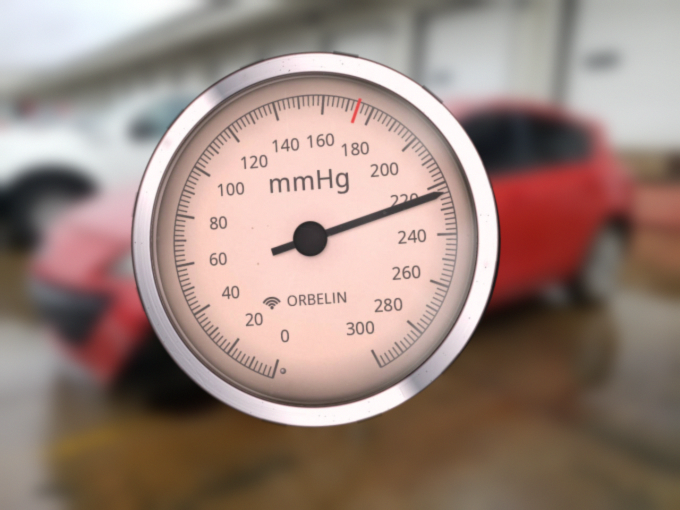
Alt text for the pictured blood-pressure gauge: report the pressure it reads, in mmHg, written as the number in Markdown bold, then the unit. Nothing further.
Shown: **224** mmHg
